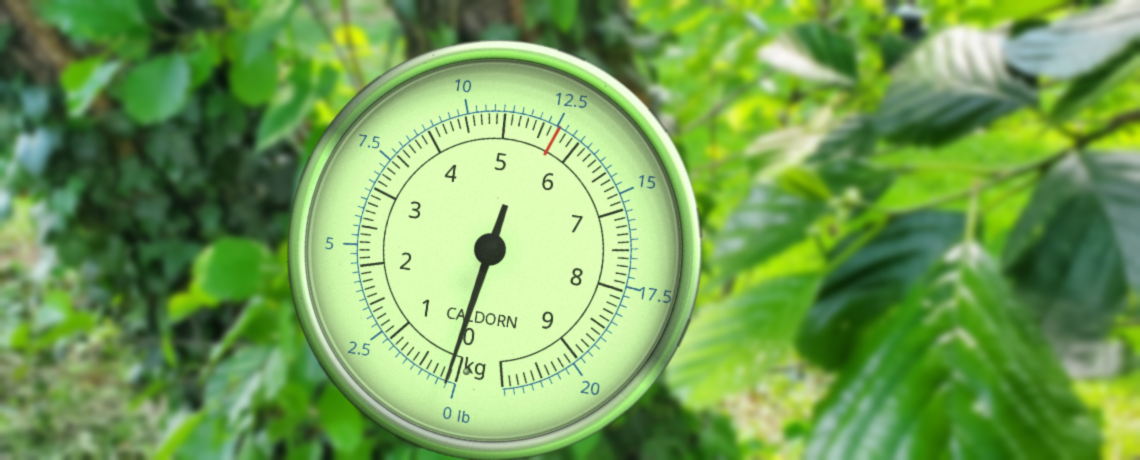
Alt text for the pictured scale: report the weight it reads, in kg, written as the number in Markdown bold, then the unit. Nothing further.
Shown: **0.1** kg
